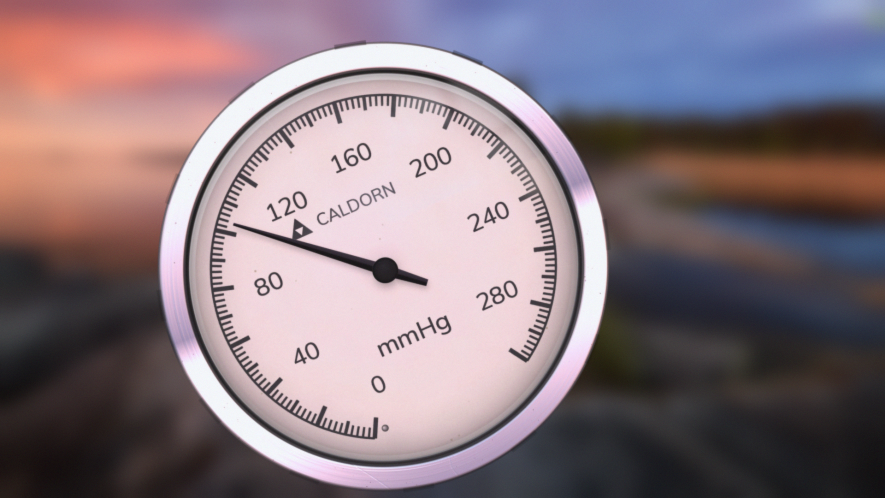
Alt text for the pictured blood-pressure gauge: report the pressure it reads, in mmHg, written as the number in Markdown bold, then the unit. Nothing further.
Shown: **104** mmHg
